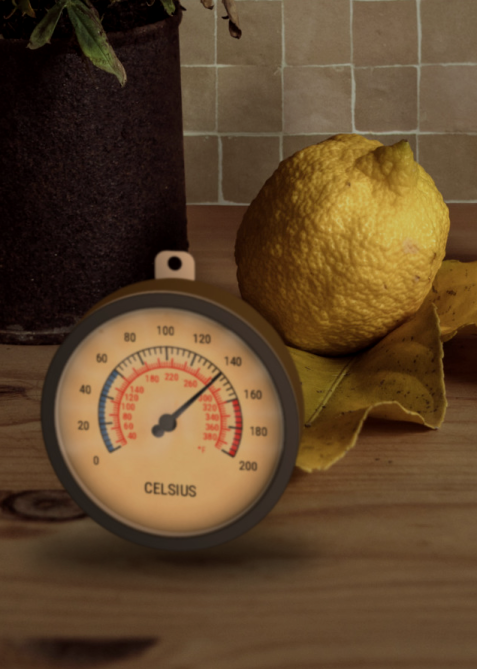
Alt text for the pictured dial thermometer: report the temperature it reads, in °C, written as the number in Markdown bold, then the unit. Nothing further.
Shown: **140** °C
